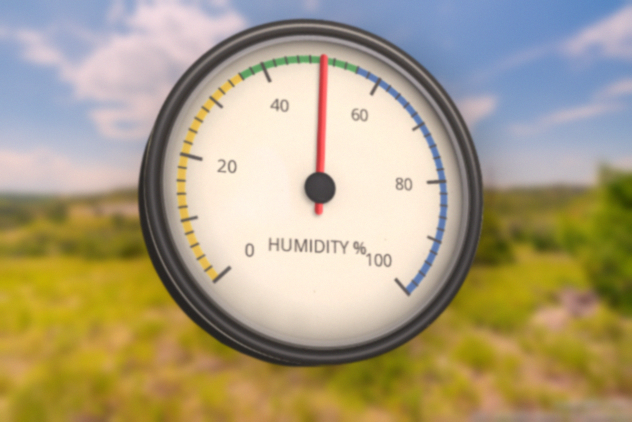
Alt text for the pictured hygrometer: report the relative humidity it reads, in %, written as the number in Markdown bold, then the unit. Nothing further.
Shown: **50** %
